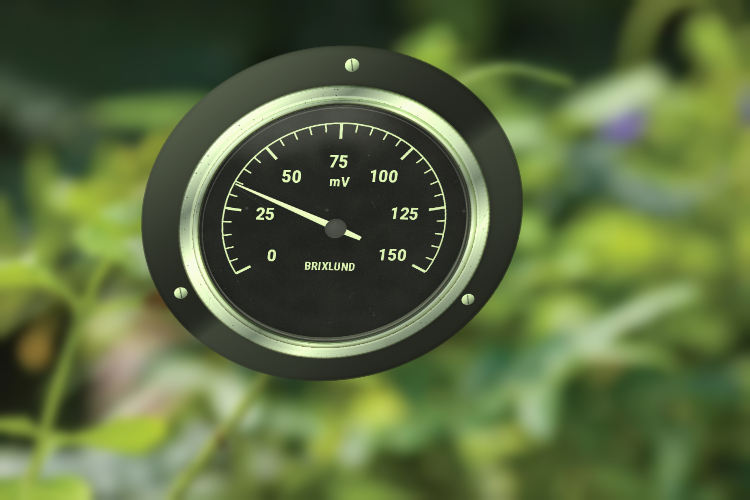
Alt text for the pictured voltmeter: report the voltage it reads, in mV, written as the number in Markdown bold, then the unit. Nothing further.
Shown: **35** mV
